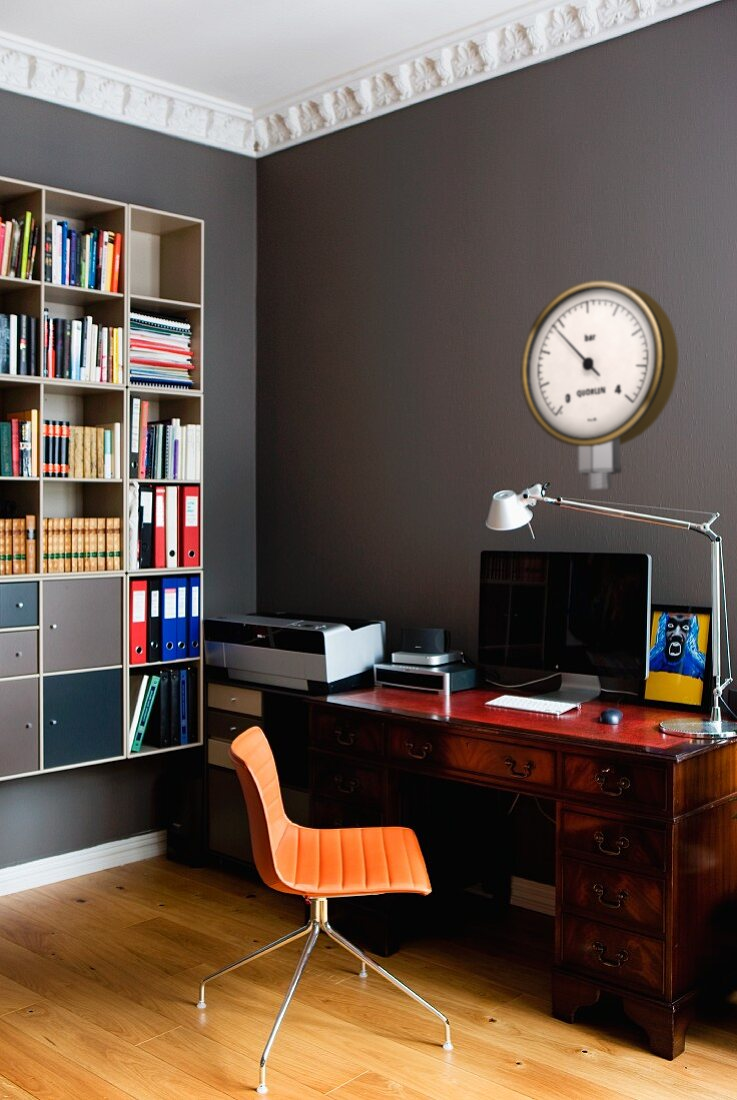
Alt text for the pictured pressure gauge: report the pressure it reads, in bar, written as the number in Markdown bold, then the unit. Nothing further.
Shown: **1.4** bar
